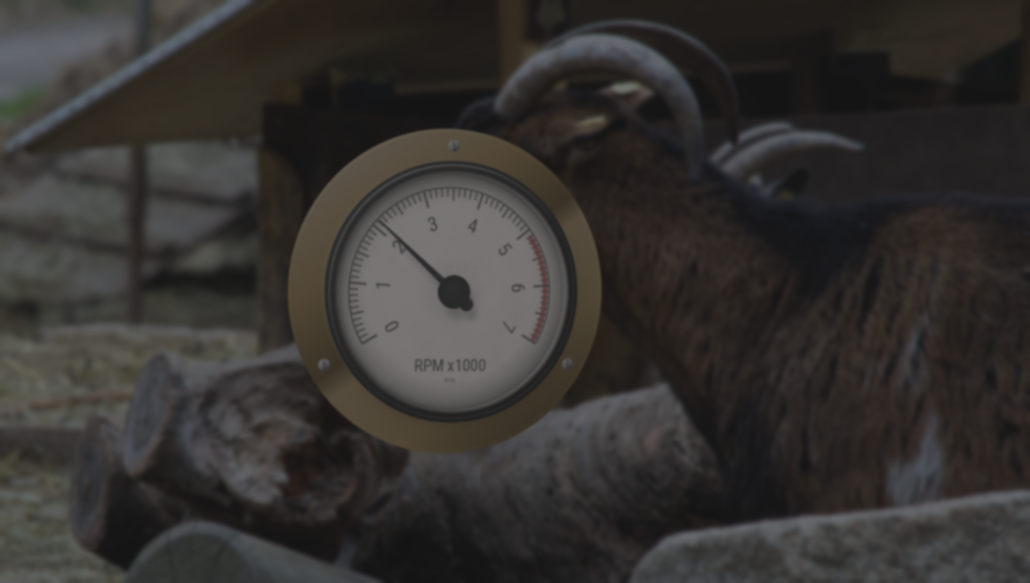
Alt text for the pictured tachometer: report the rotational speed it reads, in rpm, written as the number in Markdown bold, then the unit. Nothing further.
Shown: **2100** rpm
